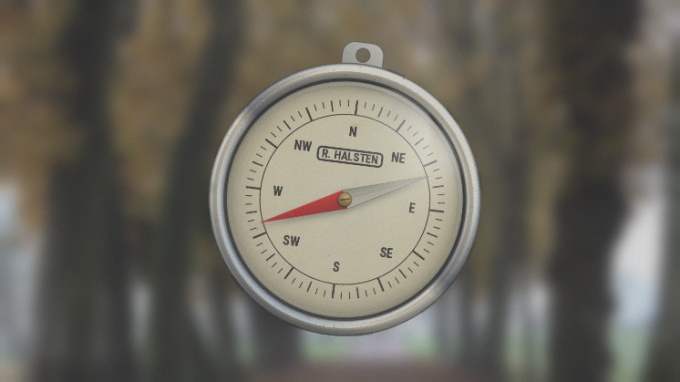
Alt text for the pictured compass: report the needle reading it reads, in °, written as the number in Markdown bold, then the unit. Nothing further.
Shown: **247.5** °
